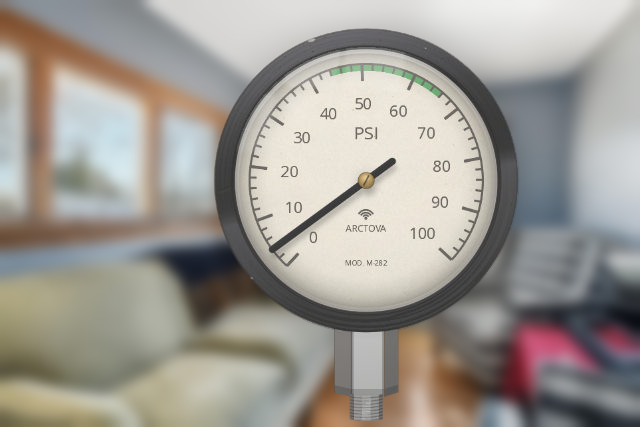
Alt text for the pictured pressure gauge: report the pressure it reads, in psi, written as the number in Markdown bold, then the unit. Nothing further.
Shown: **4** psi
